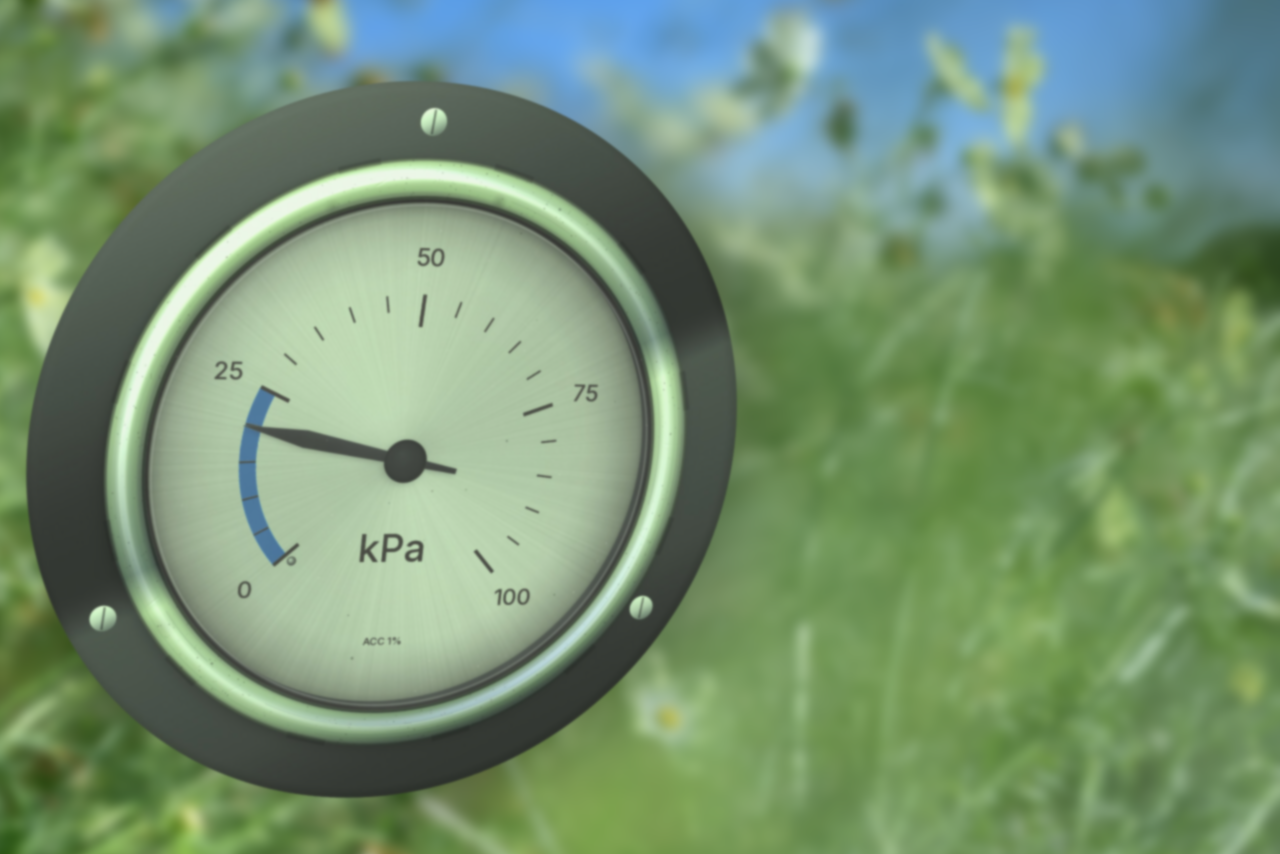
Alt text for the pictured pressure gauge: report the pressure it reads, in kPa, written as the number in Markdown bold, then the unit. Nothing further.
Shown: **20** kPa
